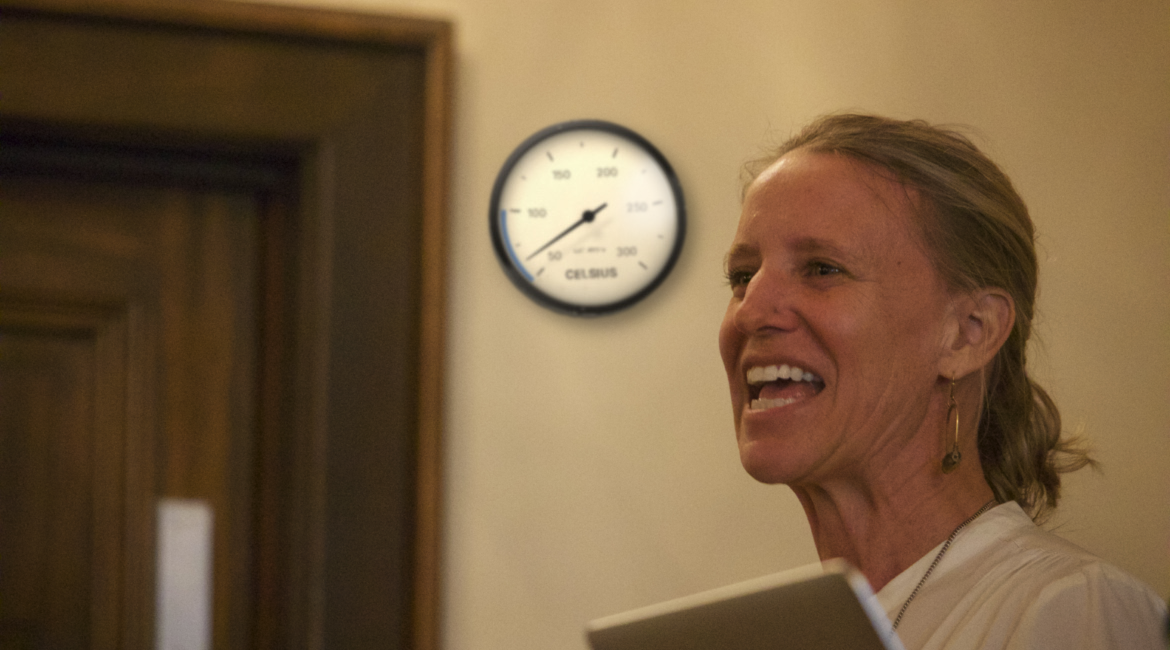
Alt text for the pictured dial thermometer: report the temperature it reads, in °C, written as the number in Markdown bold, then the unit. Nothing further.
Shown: **62.5** °C
